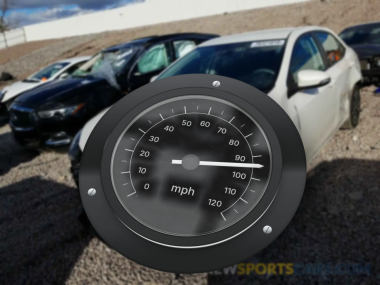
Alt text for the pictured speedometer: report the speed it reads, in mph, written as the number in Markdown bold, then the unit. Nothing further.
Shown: **95** mph
